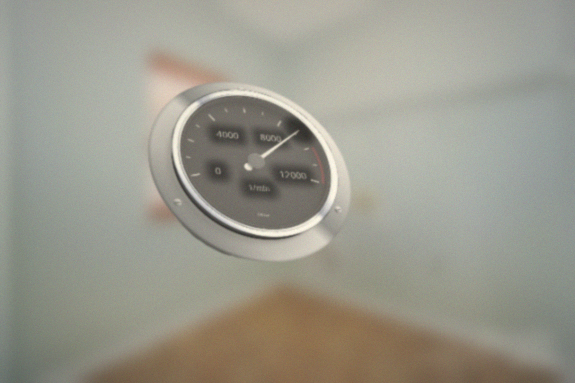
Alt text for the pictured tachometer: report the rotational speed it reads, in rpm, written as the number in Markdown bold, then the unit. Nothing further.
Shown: **9000** rpm
